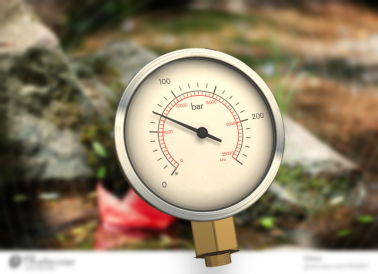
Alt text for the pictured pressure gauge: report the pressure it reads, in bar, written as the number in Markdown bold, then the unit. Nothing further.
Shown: **70** bar
